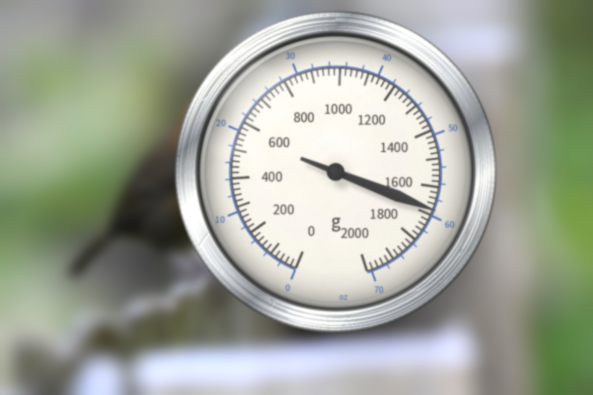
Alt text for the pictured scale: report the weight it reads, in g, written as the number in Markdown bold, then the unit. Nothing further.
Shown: **1680** g
